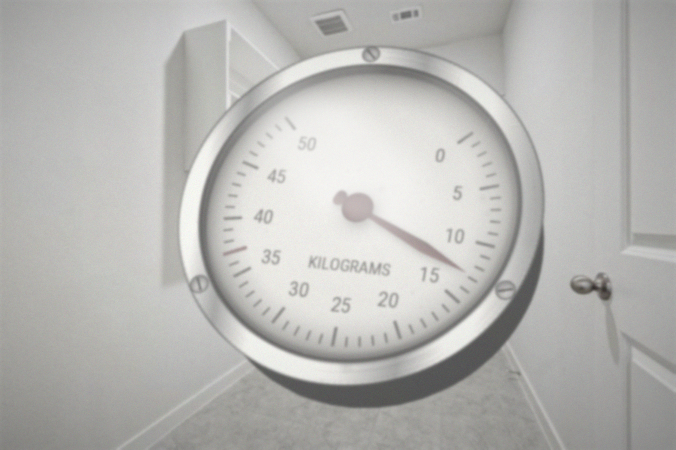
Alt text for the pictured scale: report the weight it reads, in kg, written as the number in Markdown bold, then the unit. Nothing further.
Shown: **13** kg
